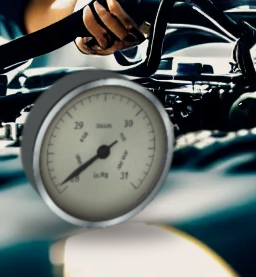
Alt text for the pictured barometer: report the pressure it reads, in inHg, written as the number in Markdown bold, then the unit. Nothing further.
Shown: **28.1** inHg
